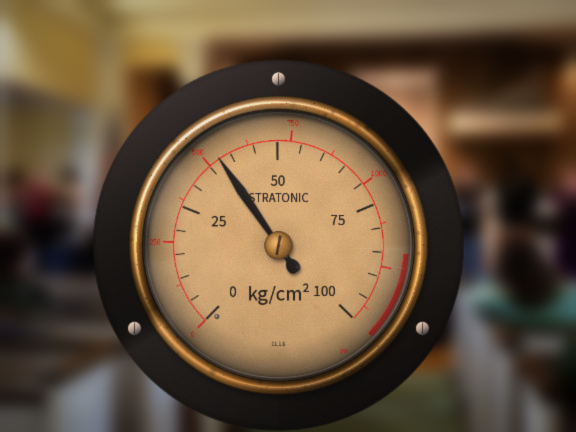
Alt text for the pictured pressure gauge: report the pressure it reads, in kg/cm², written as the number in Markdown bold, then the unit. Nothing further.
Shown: **37.5** kg/cm²
